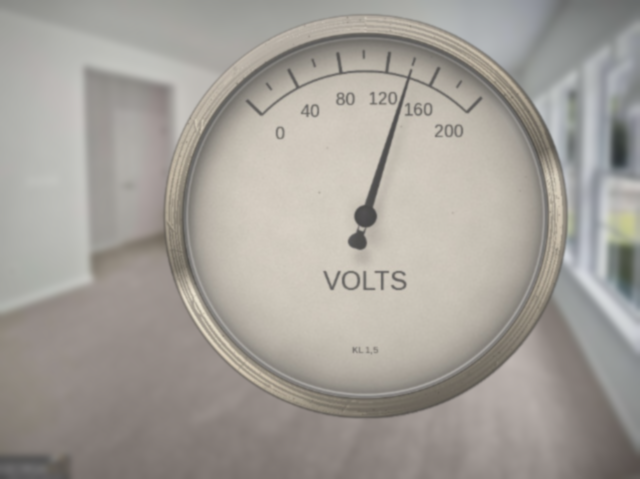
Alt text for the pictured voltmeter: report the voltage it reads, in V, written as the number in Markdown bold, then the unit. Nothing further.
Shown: **140** V
